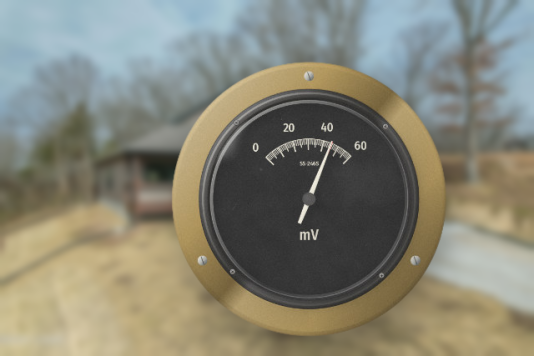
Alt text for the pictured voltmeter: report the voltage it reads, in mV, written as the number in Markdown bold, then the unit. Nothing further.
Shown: **45** mV
